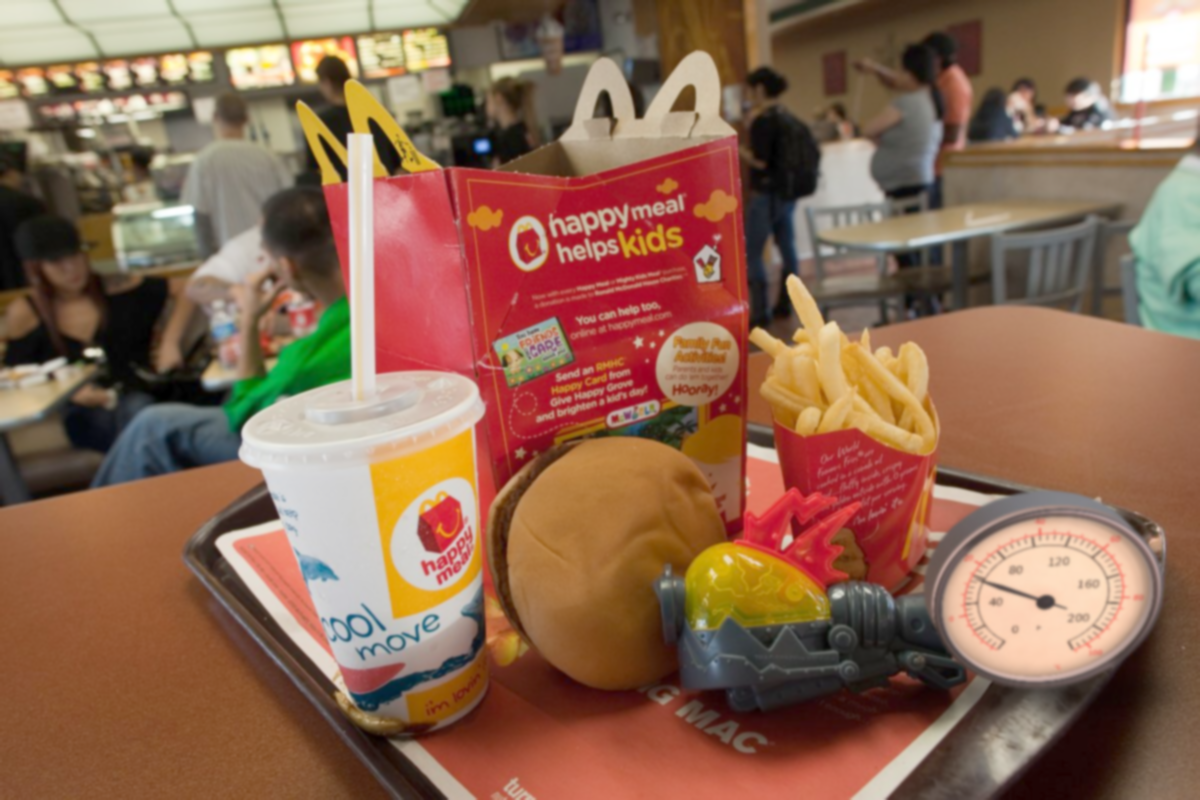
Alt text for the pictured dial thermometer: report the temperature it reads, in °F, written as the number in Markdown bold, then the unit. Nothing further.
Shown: **60** °F
